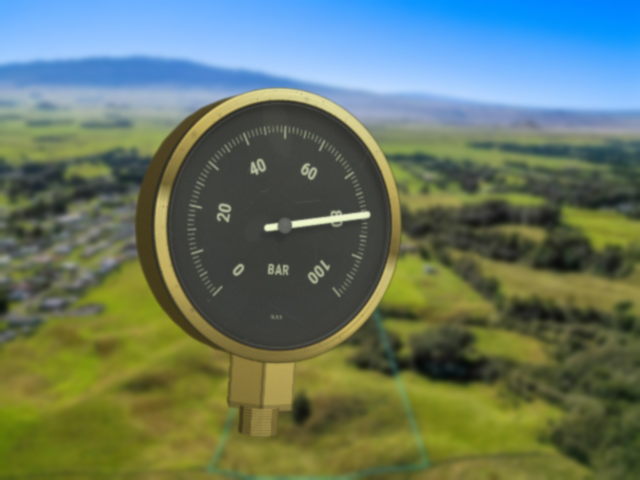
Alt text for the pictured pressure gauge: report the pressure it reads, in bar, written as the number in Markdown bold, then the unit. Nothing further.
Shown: **80** bar
